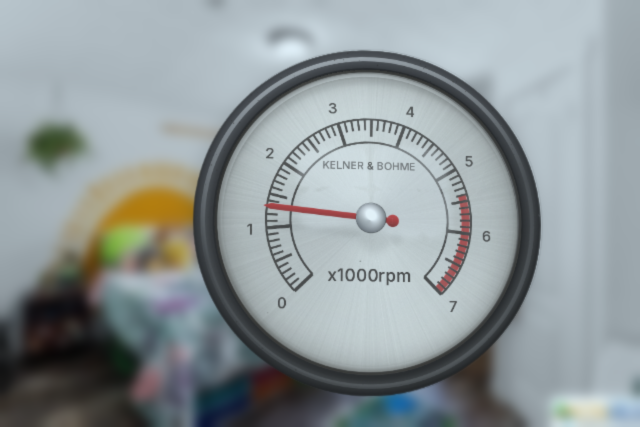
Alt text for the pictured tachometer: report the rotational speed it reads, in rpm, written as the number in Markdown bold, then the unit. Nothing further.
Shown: **1300** rpm
